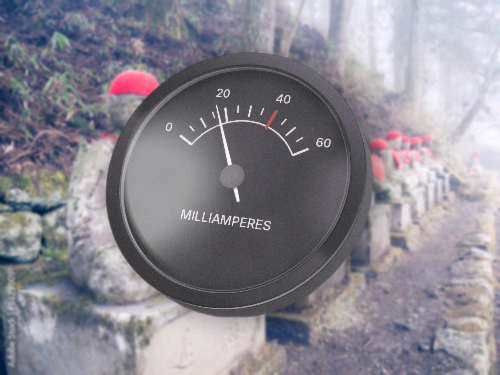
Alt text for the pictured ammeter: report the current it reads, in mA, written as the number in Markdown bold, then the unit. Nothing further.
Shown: **17.5** mA
